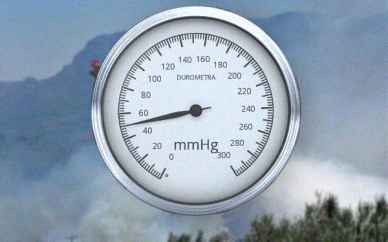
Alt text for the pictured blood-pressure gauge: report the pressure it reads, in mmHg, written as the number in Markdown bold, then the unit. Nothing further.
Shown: **50** mmHg
